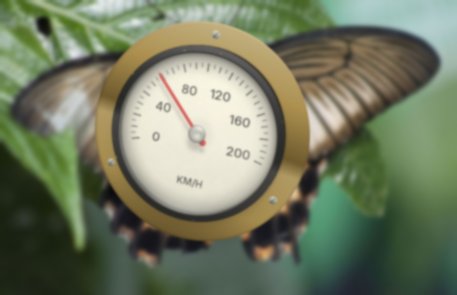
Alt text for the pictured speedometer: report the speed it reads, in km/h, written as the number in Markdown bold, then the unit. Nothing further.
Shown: **60** km/h
